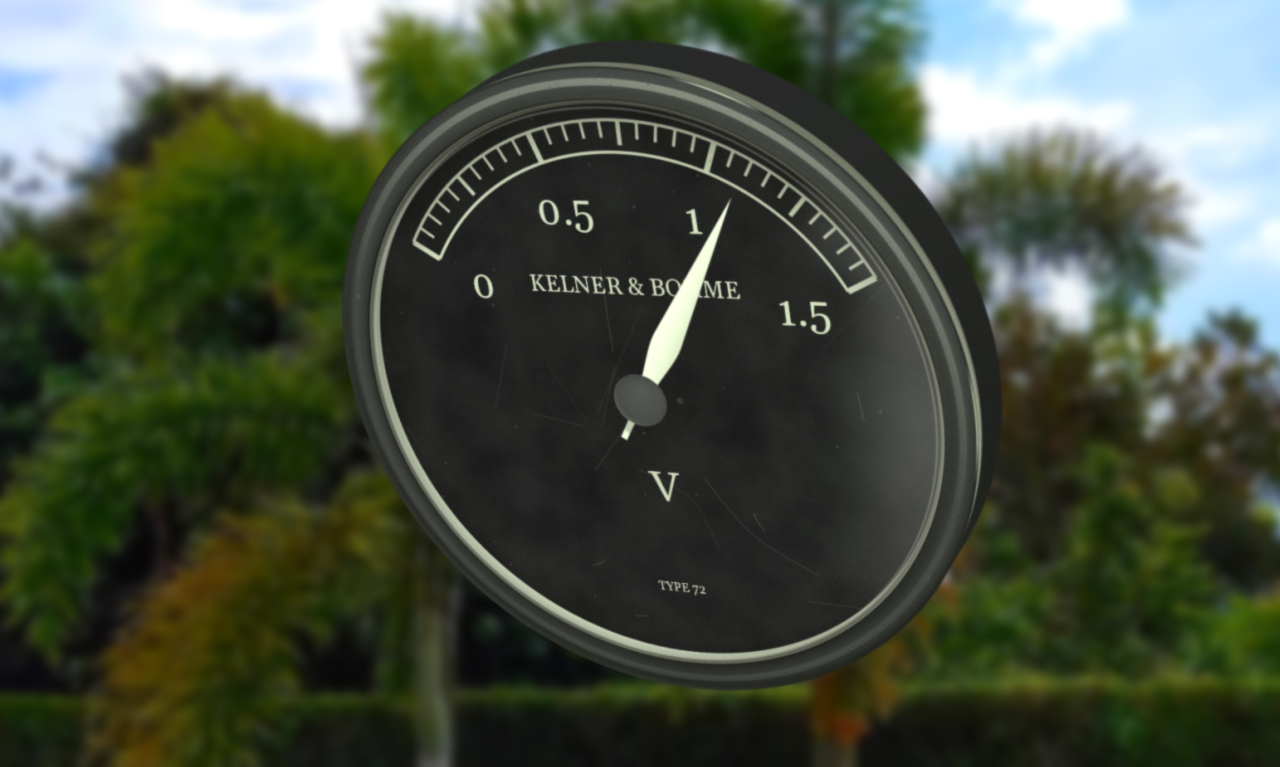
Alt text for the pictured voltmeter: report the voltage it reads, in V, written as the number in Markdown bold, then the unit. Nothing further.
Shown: **1.1** V
